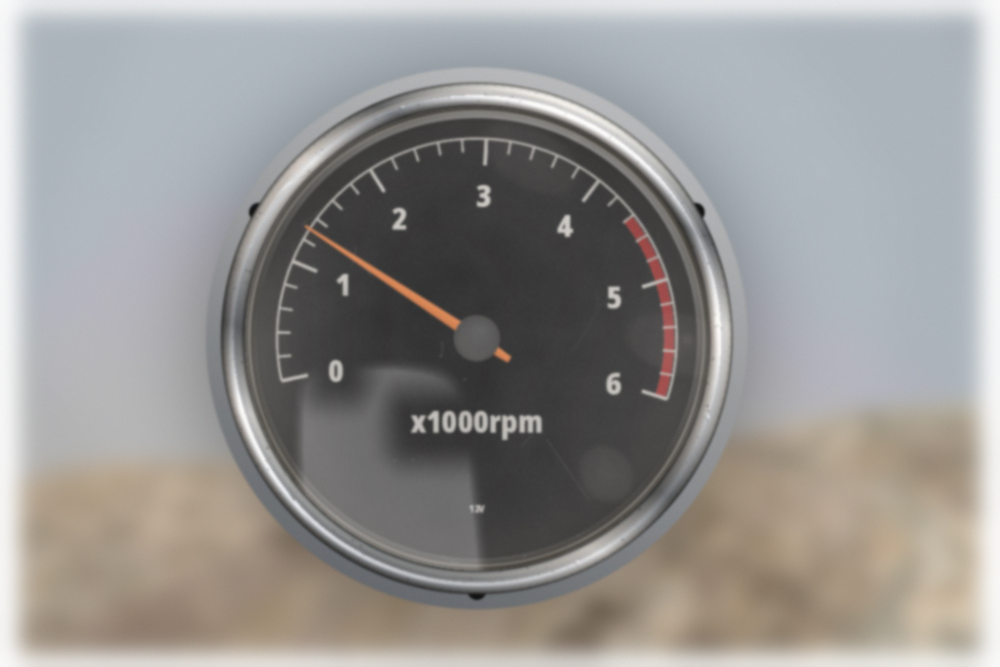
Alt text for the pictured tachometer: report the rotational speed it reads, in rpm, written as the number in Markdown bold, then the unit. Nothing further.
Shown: **1300** rpm
